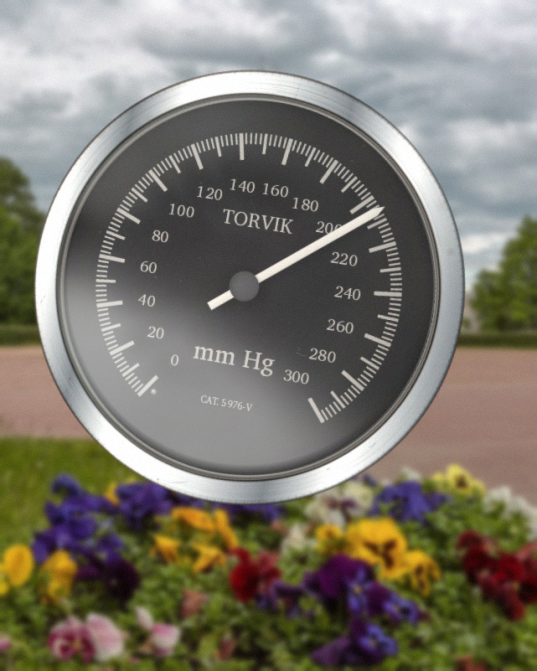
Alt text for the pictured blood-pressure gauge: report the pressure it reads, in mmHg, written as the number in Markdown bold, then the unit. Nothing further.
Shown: **206** mmHg
